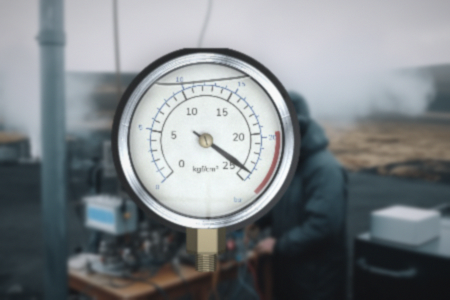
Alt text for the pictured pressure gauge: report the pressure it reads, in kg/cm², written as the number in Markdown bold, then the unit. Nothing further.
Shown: **24** kg/cm²
